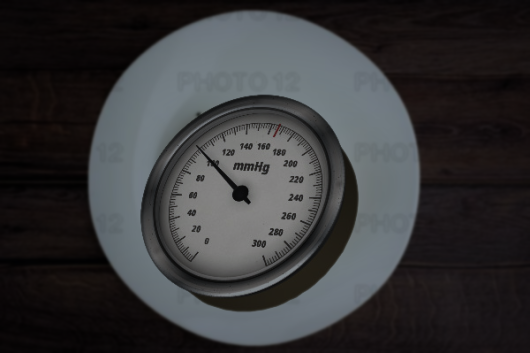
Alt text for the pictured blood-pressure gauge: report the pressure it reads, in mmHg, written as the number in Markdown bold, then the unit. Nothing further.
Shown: **100** mmHg
